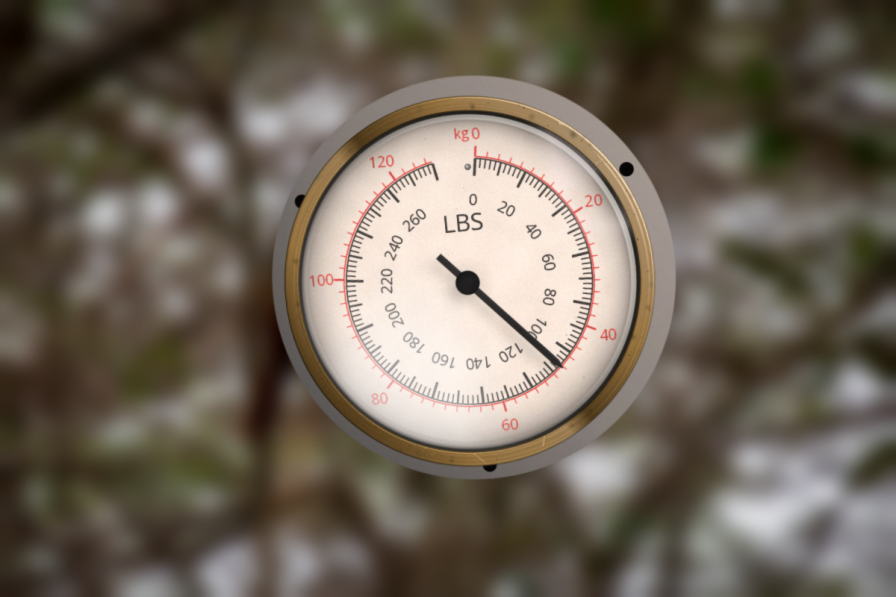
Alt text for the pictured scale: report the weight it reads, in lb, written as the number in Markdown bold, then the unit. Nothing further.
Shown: **106** lb
